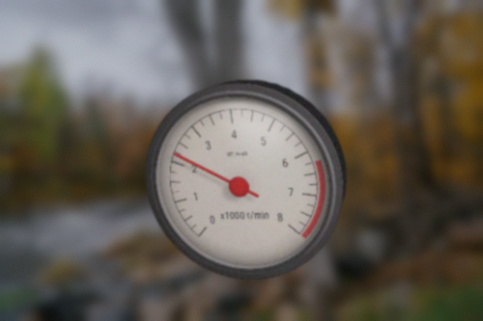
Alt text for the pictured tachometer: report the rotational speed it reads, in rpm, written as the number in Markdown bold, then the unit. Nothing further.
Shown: **2250** rpm
